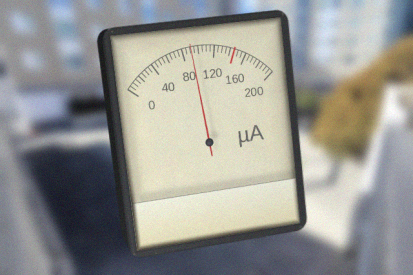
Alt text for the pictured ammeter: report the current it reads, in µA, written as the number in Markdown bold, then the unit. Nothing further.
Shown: **90** µA
